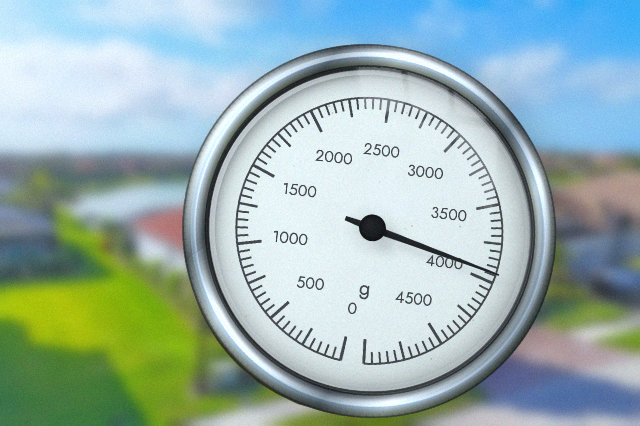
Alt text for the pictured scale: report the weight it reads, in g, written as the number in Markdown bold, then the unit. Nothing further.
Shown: **3950** g
